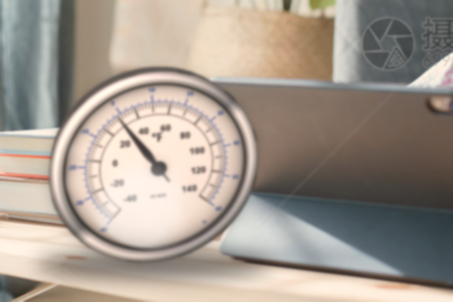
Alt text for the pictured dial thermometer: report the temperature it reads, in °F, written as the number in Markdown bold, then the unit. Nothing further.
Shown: **30** °F
